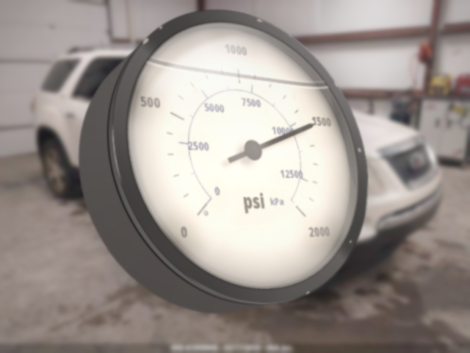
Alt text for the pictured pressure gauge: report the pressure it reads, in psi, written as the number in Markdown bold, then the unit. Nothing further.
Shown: **1500** psi
